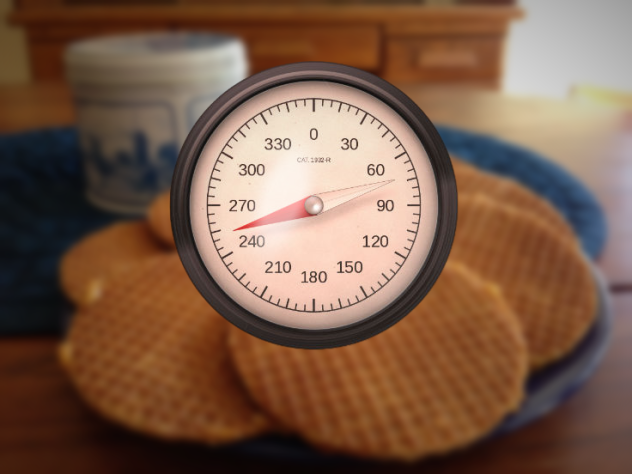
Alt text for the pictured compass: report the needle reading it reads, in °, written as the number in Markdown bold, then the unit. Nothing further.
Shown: **252.5** °
